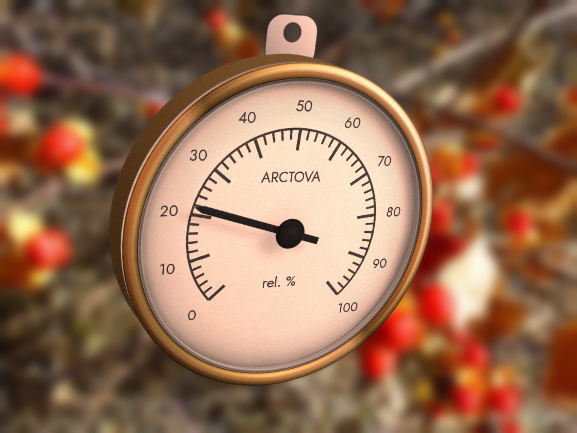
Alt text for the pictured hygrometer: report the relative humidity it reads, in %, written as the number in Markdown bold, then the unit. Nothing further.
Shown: **22** %
